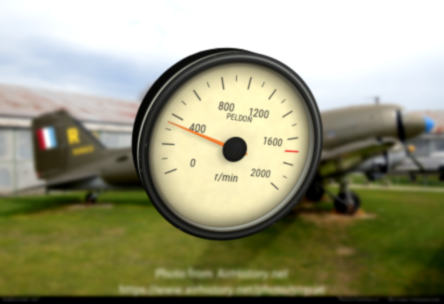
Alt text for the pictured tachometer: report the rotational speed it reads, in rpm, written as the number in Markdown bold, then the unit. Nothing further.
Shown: **350** rpm
